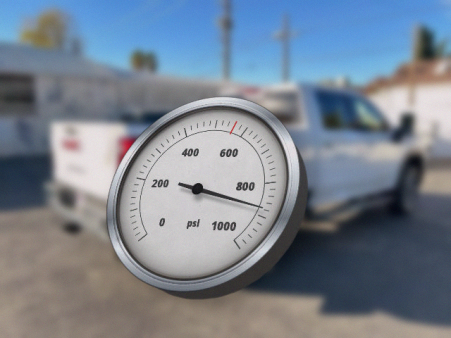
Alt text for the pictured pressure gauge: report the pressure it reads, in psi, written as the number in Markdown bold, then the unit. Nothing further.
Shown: **880** psi
